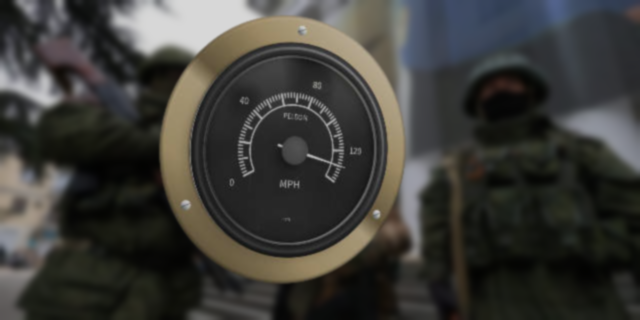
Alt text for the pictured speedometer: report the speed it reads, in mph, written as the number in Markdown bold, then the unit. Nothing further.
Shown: **130** mph
